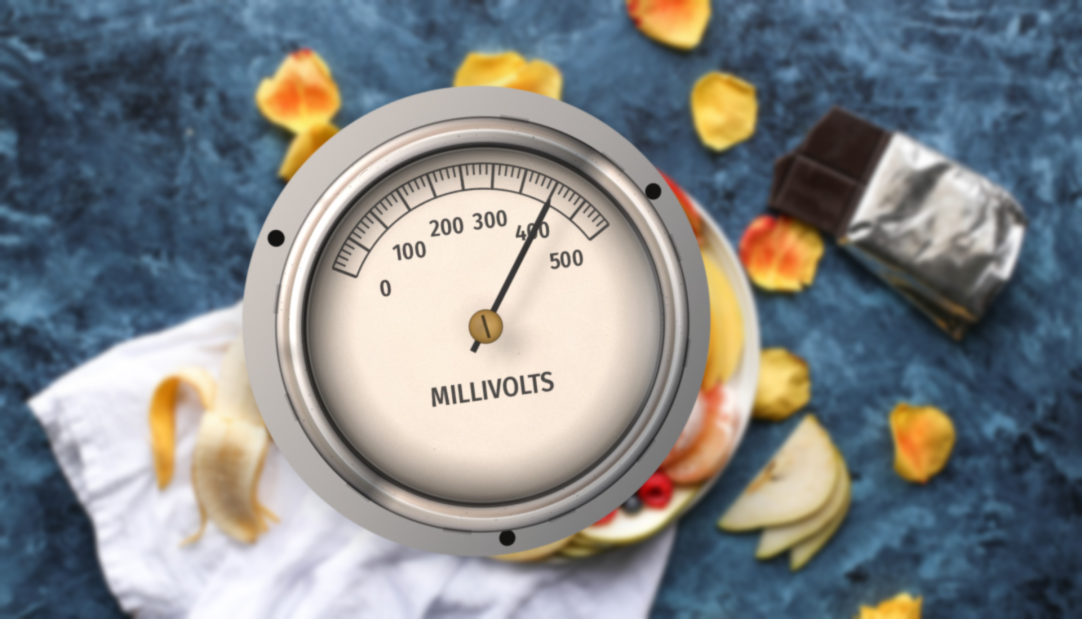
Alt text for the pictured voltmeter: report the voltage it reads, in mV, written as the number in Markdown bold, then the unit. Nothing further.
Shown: **400** mV
